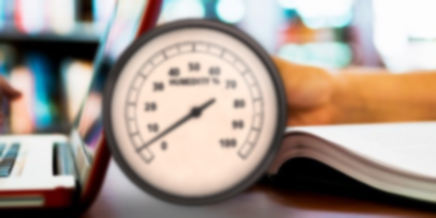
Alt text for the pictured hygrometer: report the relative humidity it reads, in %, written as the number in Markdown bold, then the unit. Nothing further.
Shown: **5** %
